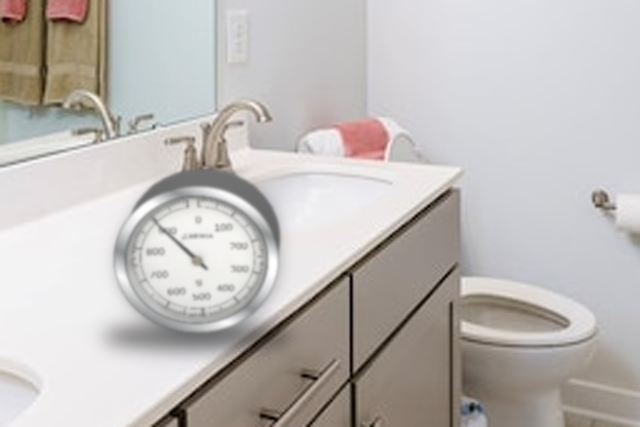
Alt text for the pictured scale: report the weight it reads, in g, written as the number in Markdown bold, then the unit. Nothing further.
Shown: **900** g
